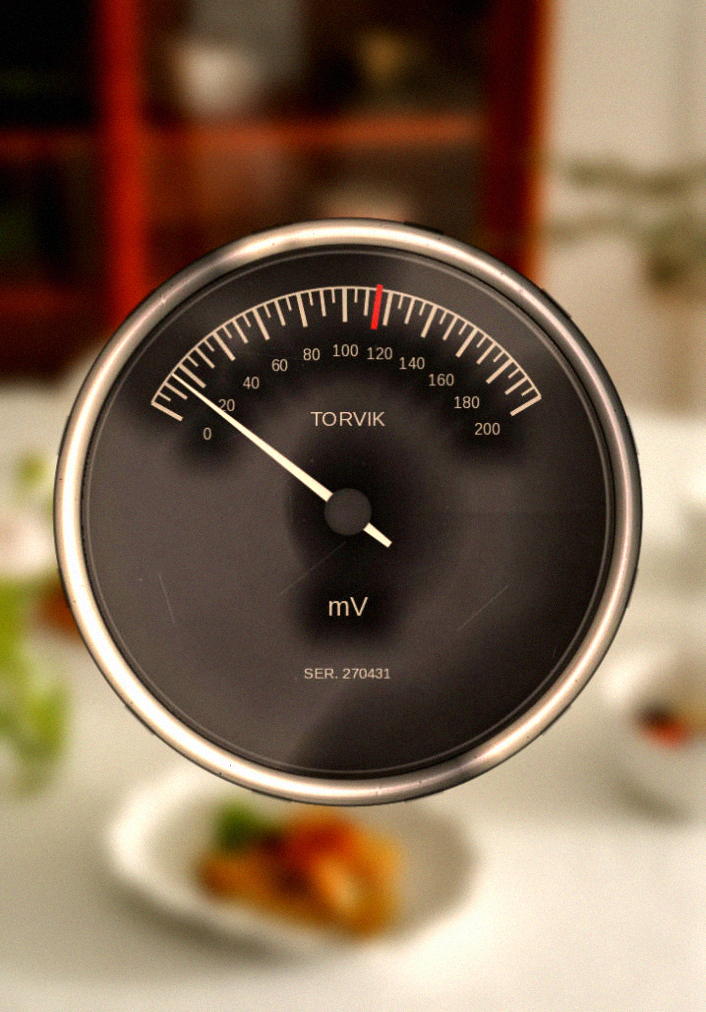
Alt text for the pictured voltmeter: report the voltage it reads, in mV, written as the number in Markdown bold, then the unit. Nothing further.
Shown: **15** mV
